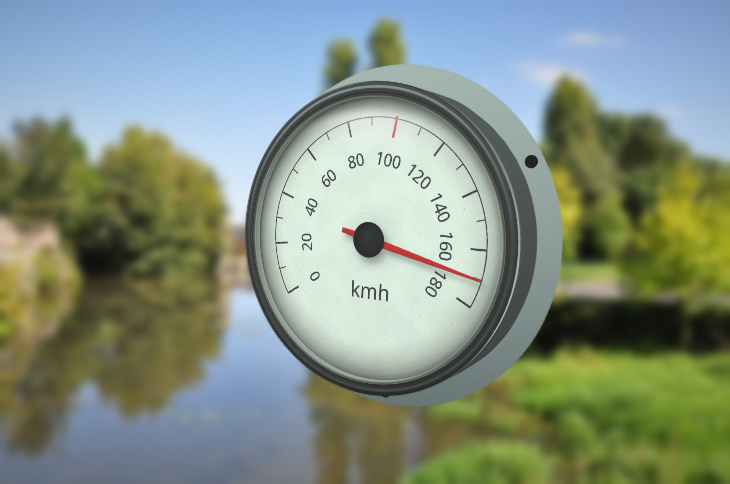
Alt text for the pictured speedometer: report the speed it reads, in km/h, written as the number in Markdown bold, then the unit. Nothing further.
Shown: **170** km/h
